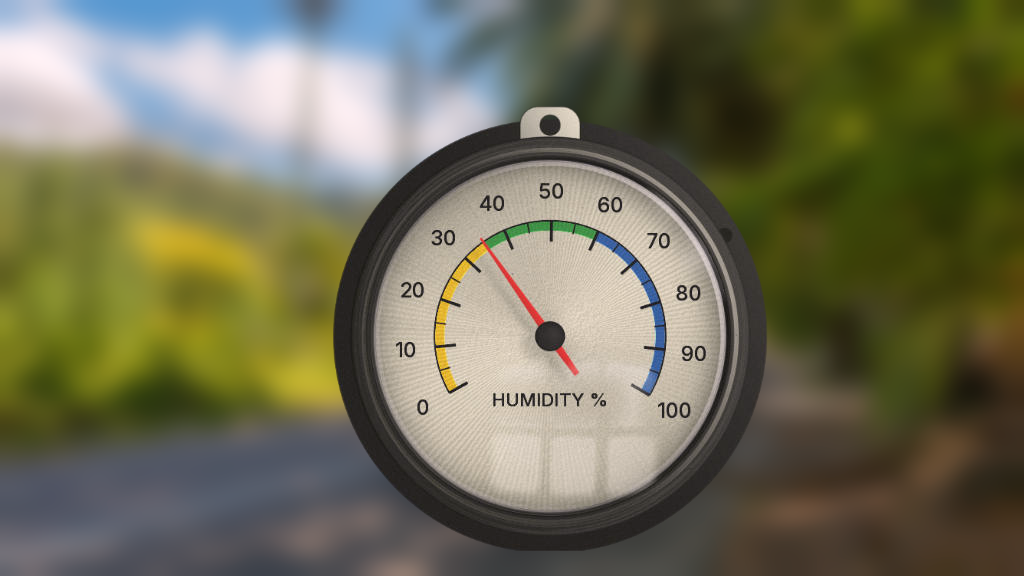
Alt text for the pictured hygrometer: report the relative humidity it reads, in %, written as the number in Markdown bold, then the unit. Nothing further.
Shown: **35** %
